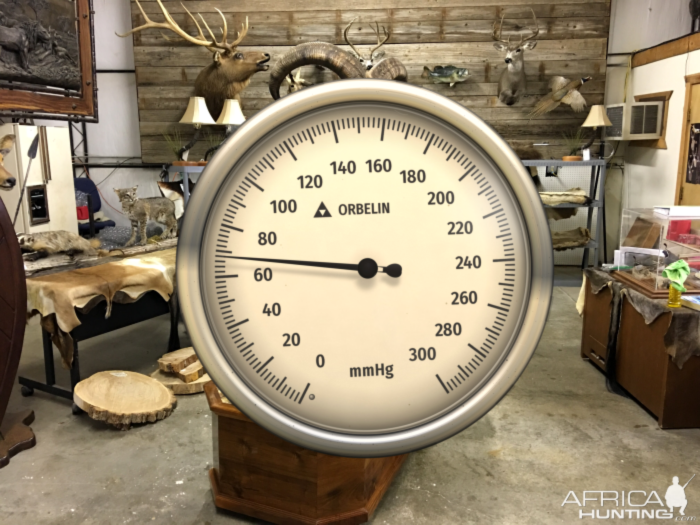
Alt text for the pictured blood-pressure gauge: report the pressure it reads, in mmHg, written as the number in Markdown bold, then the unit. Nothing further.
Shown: **68** mmHg
